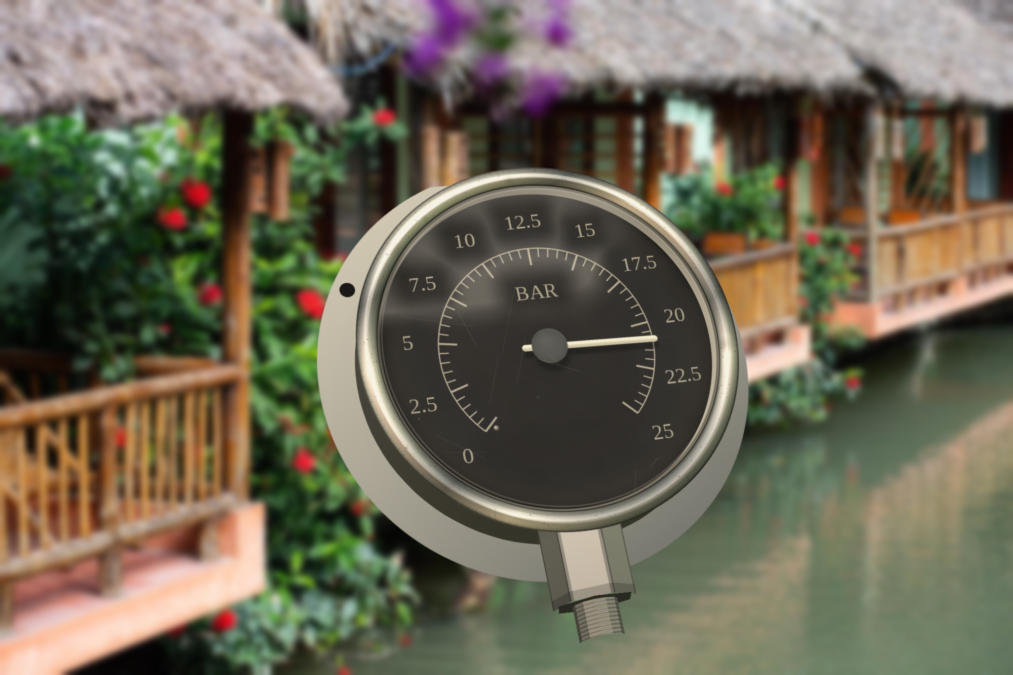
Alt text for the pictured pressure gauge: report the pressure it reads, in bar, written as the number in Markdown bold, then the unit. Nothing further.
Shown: **21** bar
